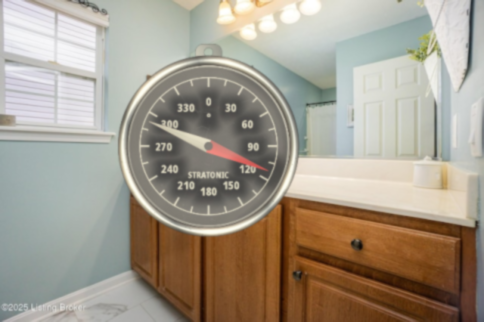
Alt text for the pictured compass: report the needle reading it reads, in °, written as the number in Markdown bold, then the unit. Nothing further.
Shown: **112.5** °
